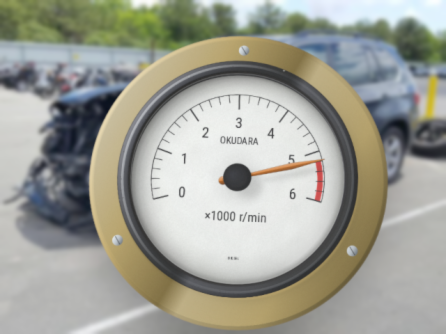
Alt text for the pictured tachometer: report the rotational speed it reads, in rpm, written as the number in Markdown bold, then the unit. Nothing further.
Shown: **5200** rpm
